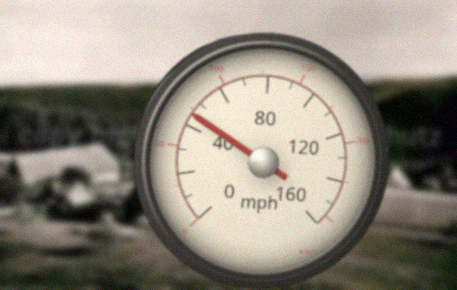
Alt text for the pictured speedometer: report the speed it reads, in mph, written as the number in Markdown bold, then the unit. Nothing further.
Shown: **45** mph
